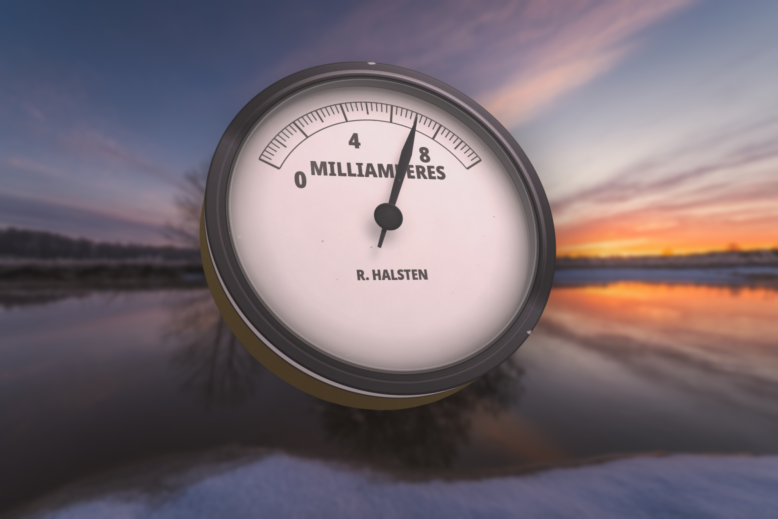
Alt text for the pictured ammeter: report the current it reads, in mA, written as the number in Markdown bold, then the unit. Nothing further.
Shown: **7** mA
